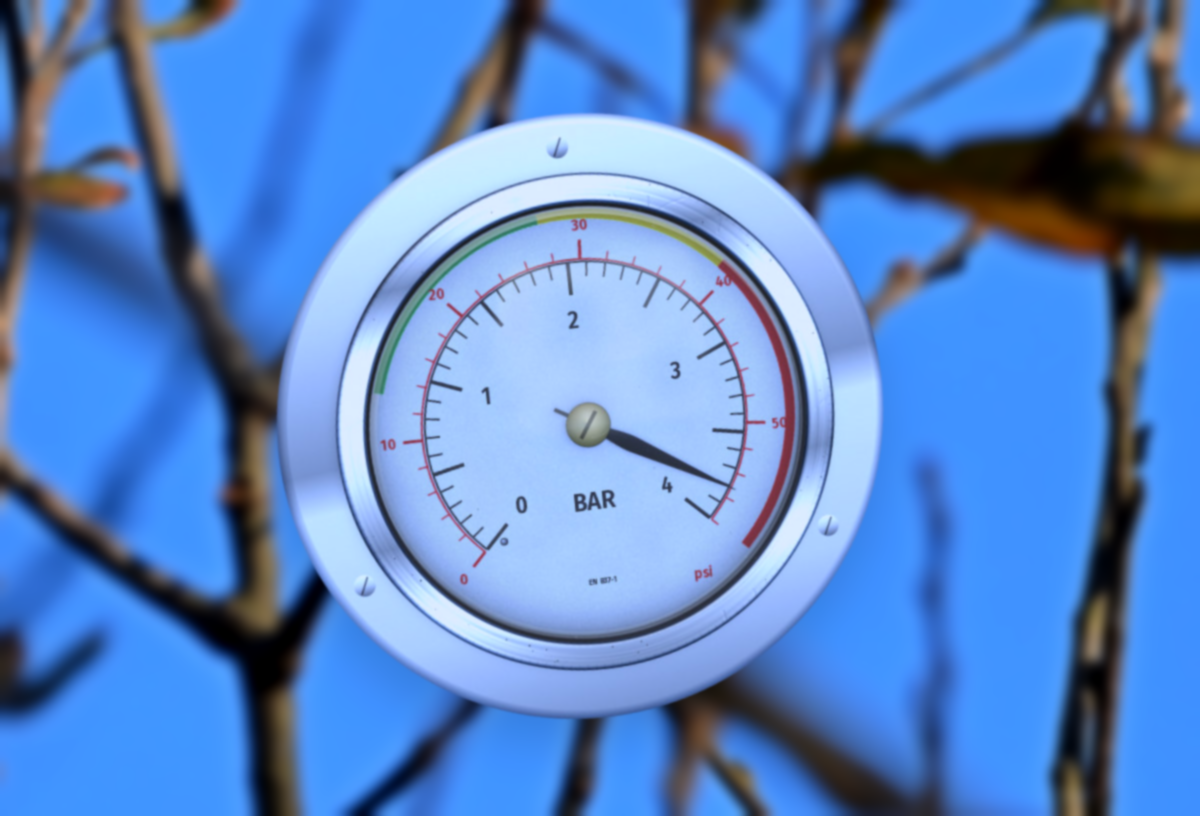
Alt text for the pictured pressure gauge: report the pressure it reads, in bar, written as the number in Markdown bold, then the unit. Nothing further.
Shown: **3.8** bar
